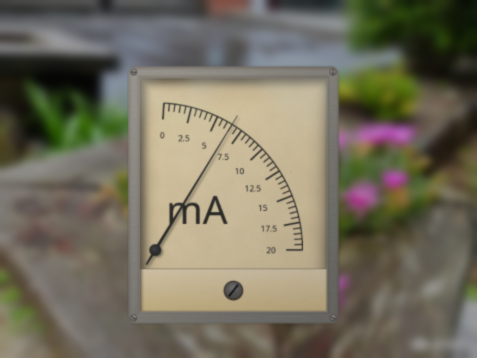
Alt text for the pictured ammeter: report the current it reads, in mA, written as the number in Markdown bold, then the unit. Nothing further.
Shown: **6.5** mA
